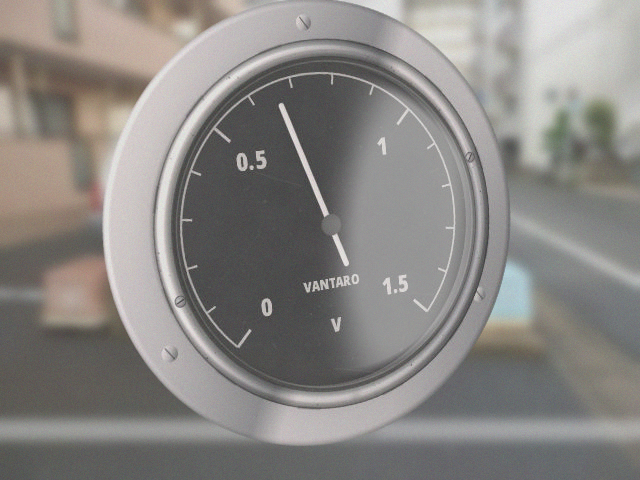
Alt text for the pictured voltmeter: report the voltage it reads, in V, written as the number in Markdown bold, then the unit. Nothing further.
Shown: **0.65** V
